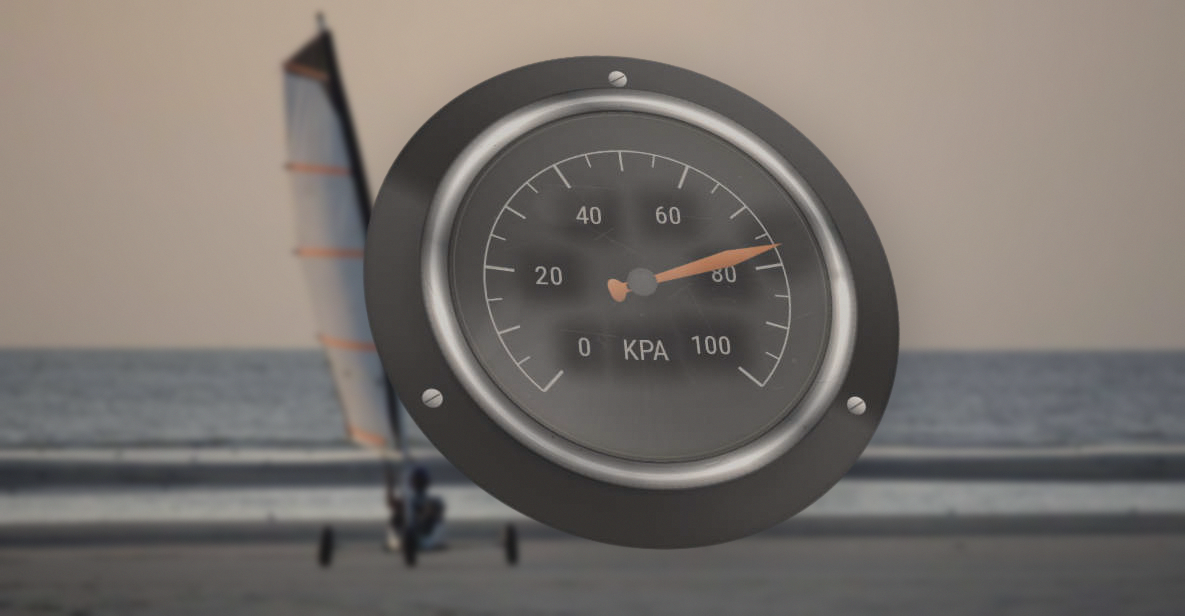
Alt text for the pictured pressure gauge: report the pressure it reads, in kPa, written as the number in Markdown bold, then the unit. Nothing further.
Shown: **77.5** kPa
